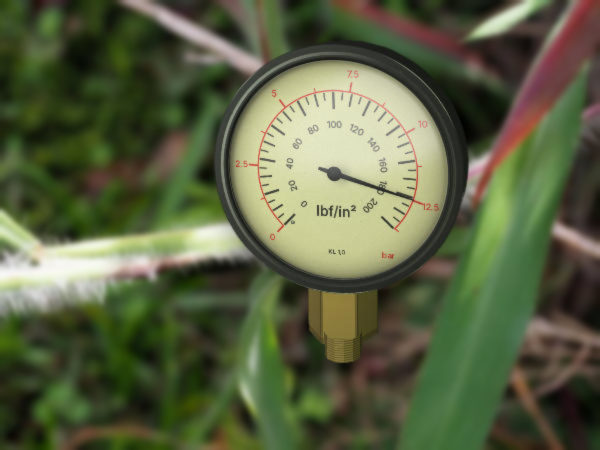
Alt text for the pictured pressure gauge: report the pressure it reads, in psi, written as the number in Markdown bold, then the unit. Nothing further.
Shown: **180** psi
